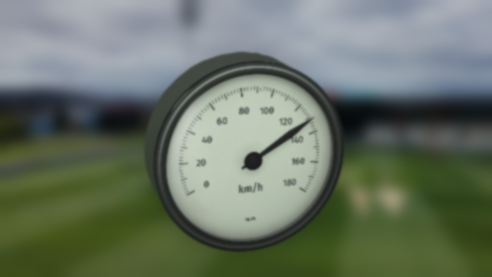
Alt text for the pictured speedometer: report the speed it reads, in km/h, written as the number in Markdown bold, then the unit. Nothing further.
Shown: **130** km/h
